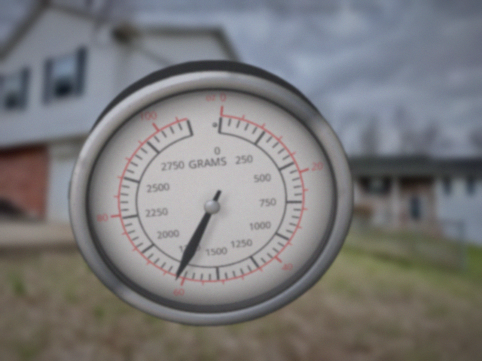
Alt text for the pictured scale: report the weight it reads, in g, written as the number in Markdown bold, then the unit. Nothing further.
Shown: **1750** g
